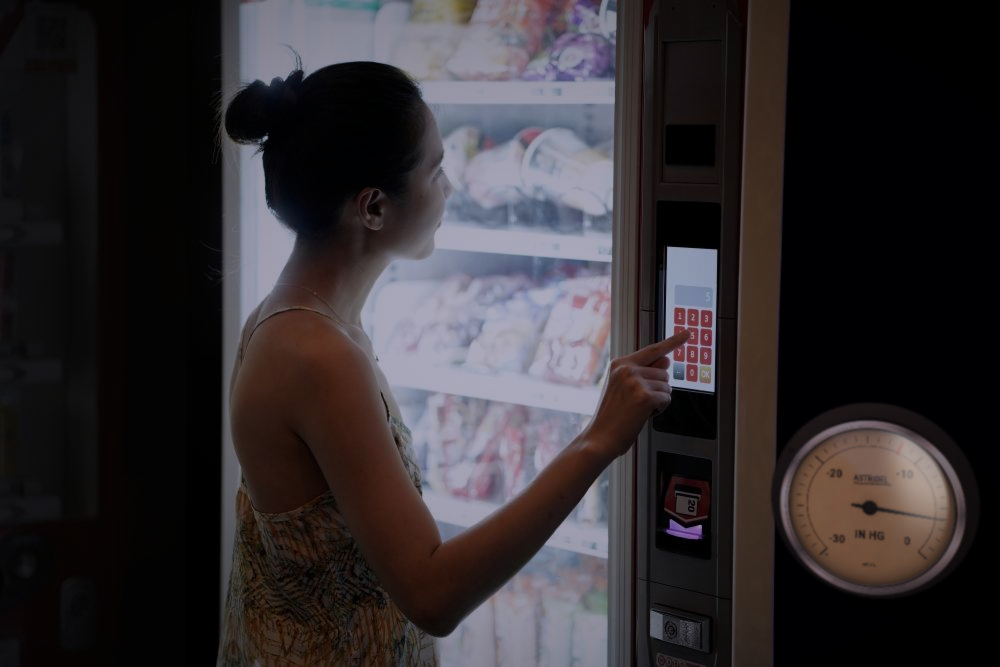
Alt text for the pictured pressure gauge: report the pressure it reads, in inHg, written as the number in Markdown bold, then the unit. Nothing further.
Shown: **-4** inHg
